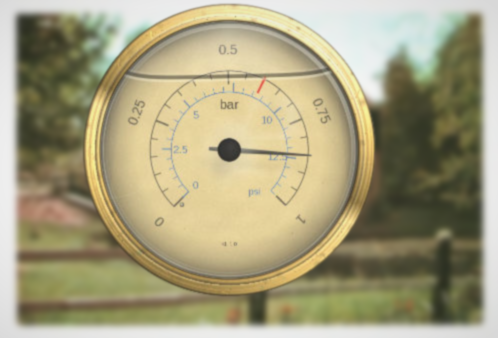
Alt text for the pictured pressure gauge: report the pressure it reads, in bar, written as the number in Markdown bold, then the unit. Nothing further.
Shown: **0.85** bar
